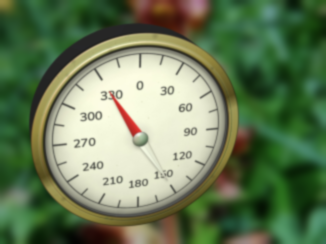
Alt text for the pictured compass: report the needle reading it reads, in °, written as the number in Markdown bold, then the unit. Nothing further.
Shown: **330** °
